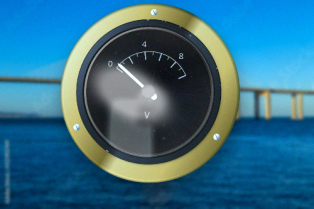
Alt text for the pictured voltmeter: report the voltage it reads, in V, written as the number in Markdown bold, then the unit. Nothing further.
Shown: **0.5** V
